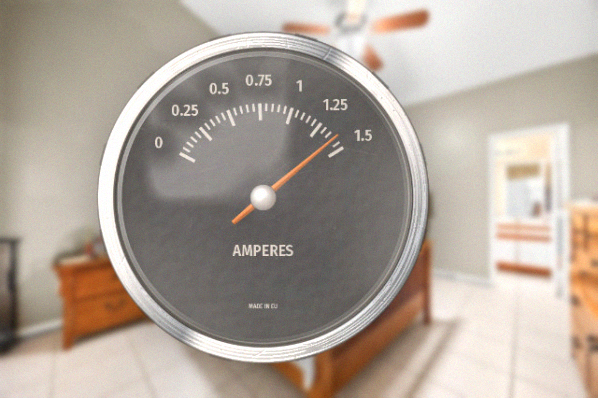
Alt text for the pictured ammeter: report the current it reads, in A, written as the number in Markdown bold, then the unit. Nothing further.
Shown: **1.4** A
